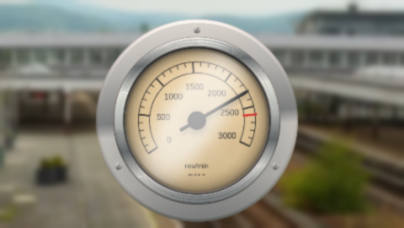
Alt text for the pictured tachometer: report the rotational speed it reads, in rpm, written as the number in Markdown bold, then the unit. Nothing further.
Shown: **2300** rpm
